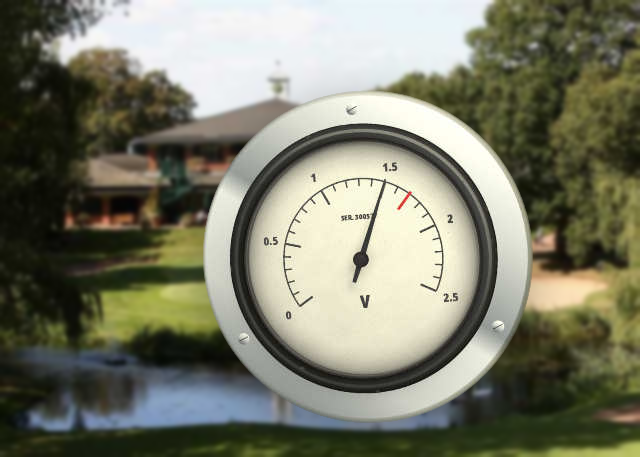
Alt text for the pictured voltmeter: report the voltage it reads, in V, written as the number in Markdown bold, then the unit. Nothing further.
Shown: **1.5** V
